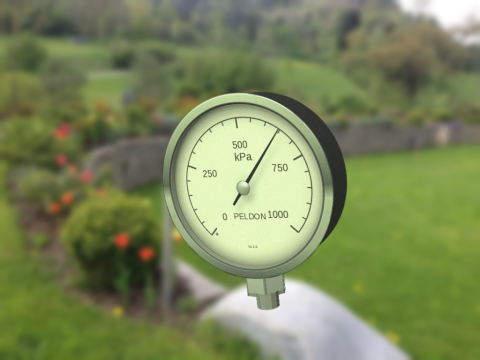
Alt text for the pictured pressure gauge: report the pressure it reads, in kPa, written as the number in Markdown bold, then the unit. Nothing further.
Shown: **650** kPa
